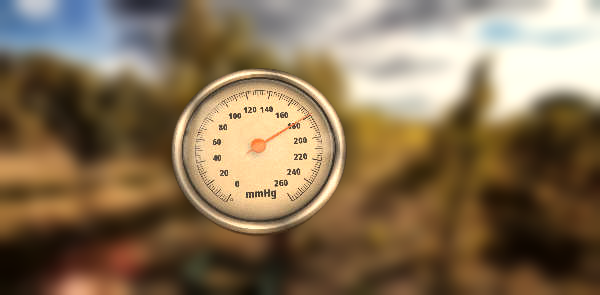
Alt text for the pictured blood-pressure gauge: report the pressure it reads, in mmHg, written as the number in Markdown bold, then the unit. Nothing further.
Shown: **180** mmHg
